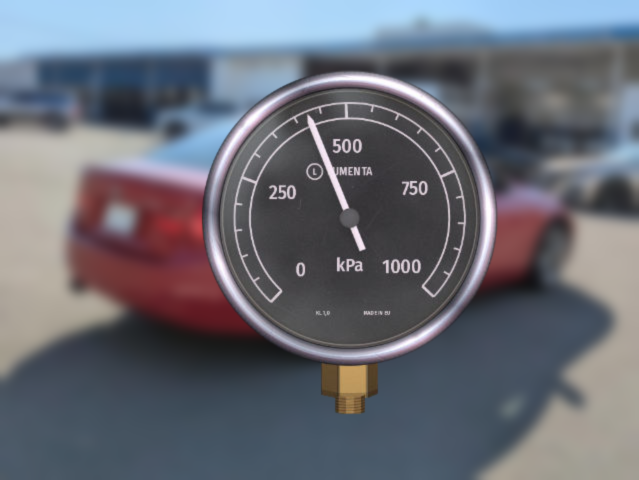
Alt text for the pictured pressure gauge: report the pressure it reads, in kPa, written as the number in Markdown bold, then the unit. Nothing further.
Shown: **425** kPa
